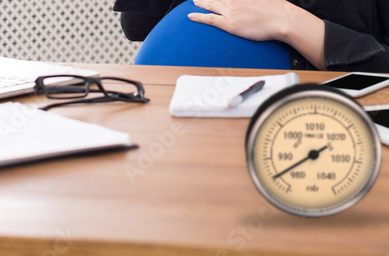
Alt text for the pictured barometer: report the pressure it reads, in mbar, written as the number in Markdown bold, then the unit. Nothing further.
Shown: **985** mbar
